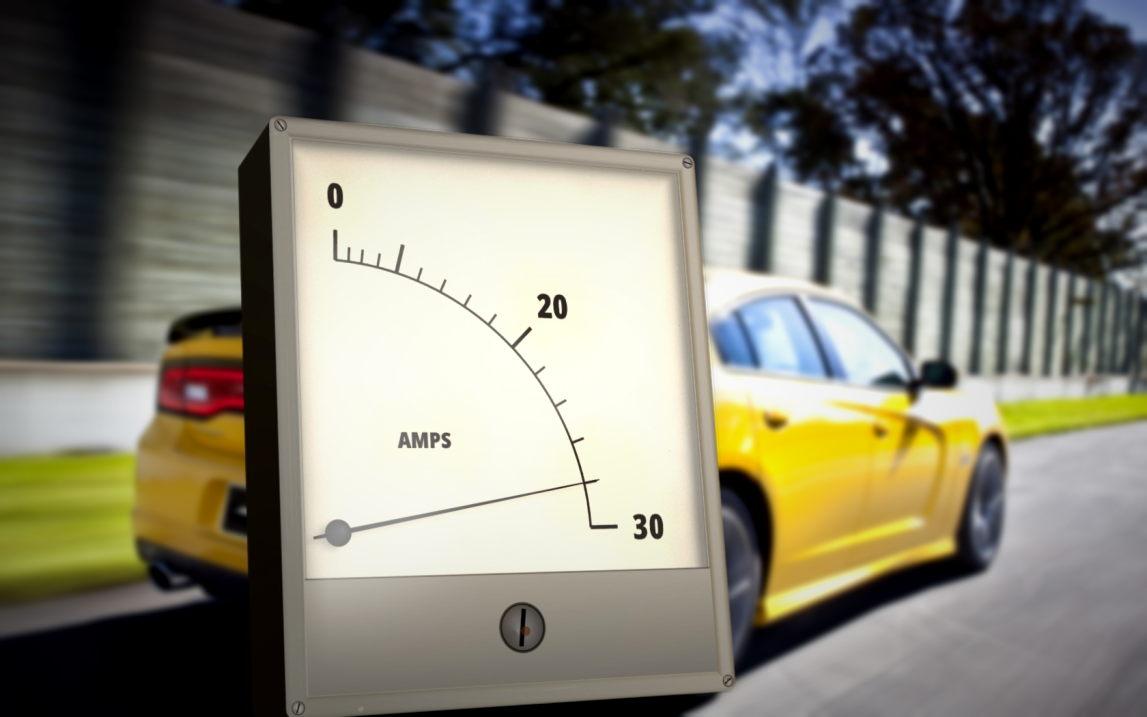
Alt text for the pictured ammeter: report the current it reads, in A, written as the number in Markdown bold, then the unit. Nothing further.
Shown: **28** A
